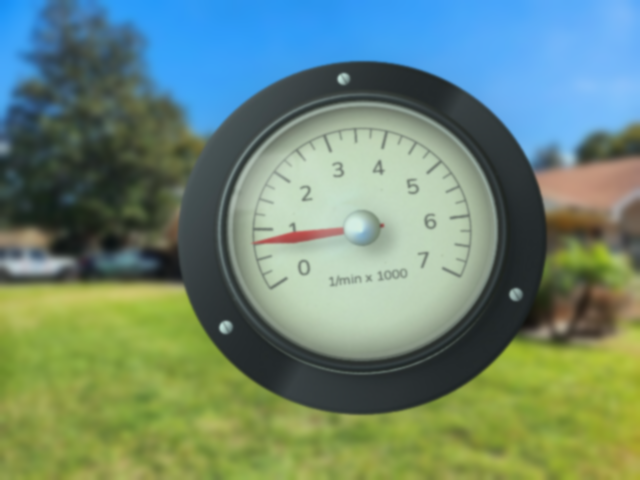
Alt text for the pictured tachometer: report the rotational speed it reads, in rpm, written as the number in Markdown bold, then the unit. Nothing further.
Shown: **750** rpm
